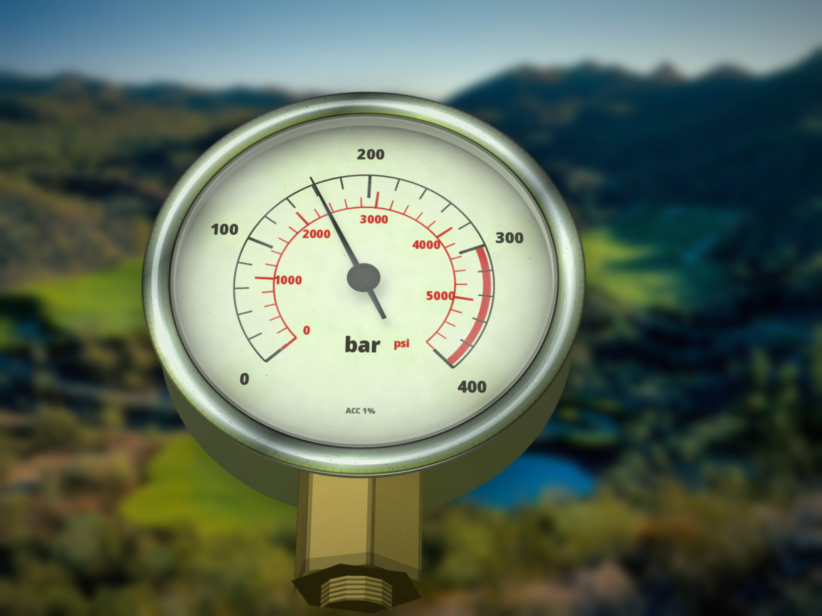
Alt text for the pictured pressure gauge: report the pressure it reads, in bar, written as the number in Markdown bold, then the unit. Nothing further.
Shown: **160** bar
